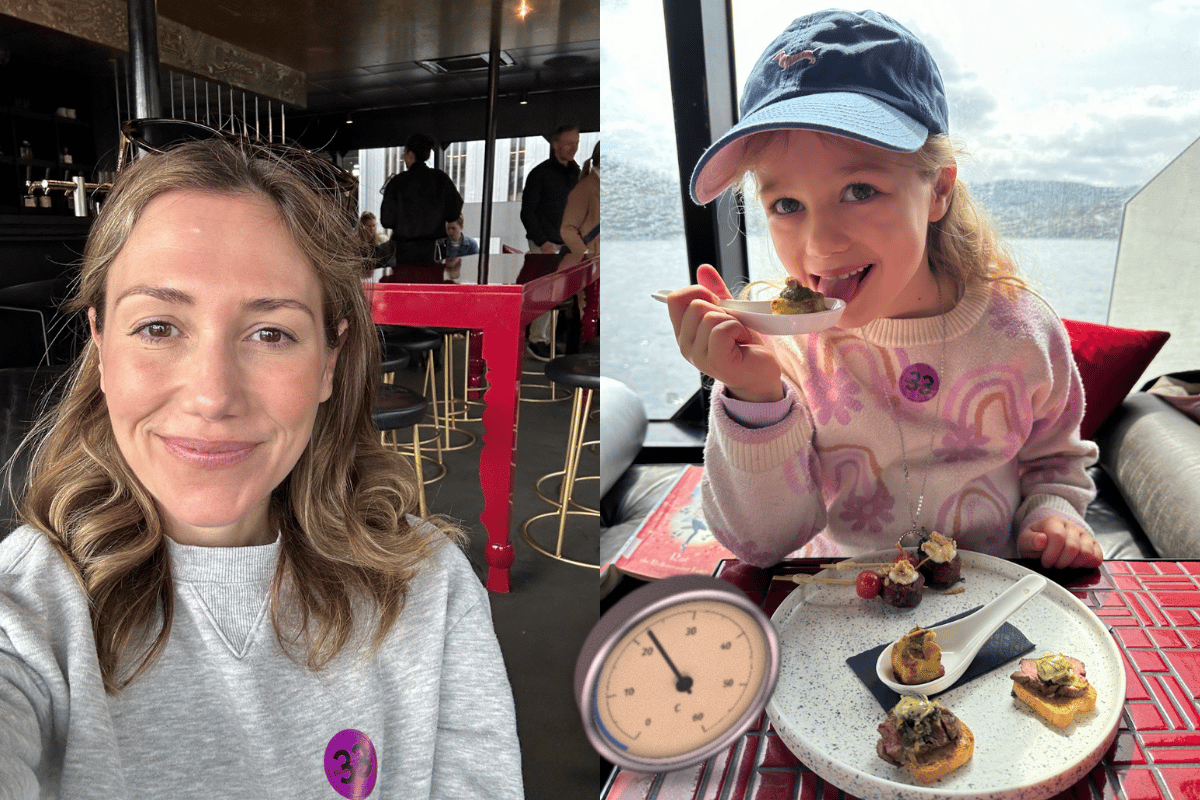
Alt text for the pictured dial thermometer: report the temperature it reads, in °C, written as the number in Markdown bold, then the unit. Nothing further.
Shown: **22.5** °C
